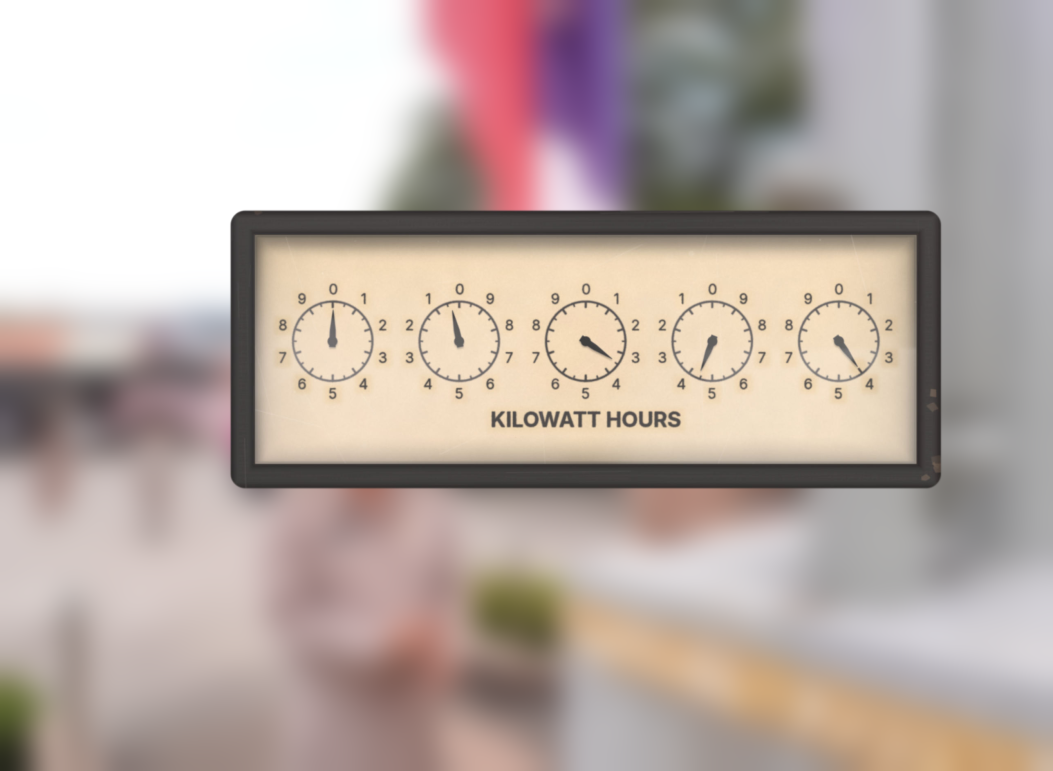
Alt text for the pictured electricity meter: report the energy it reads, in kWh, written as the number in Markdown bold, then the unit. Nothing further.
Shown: **344** kWh
